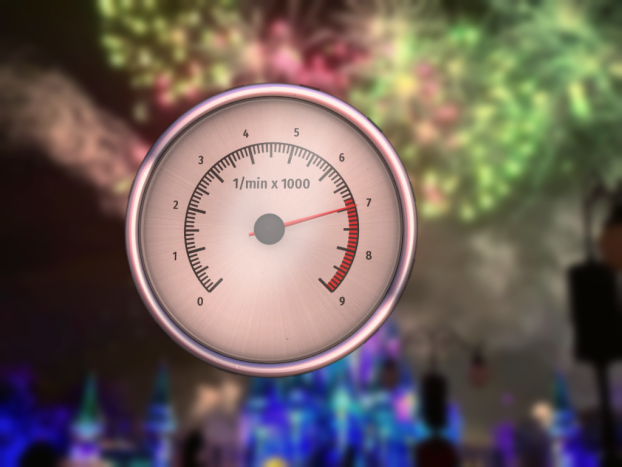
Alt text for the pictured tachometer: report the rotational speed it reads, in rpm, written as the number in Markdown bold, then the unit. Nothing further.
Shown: **7000** rpm
